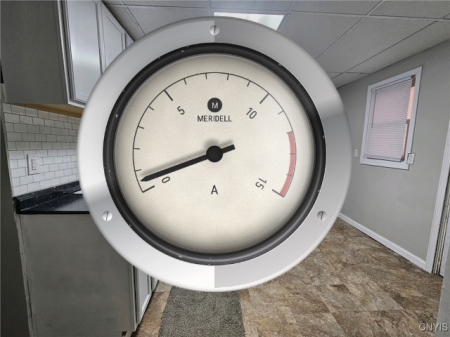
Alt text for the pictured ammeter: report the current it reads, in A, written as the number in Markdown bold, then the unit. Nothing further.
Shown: **0.5** A
